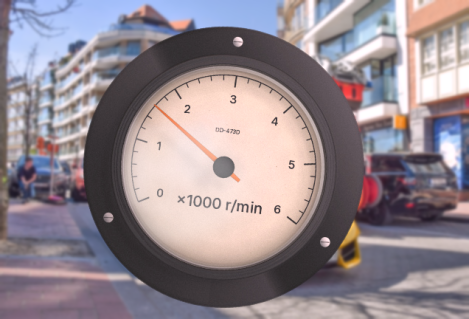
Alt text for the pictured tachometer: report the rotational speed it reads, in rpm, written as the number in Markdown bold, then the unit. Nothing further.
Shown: **1600** rpm
